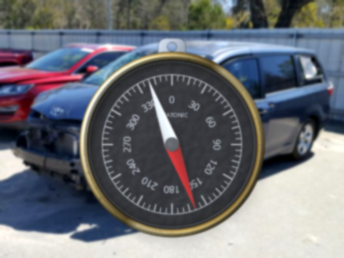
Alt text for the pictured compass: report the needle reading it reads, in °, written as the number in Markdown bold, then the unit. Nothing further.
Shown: **160** °
